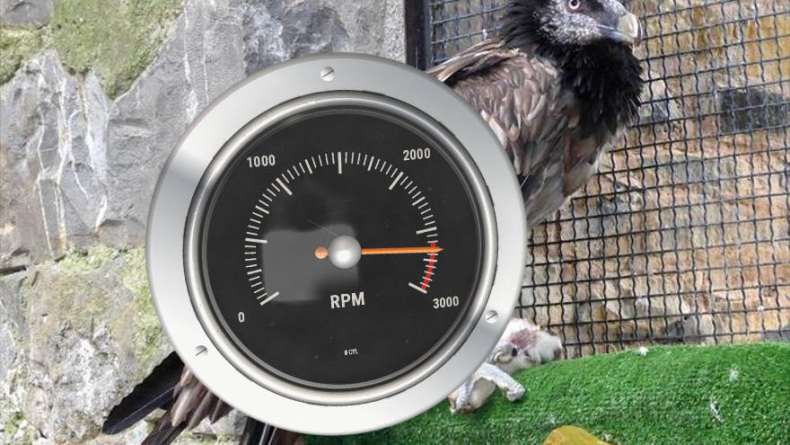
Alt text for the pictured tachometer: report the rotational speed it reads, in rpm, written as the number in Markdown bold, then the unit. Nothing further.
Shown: **2650** rpm
